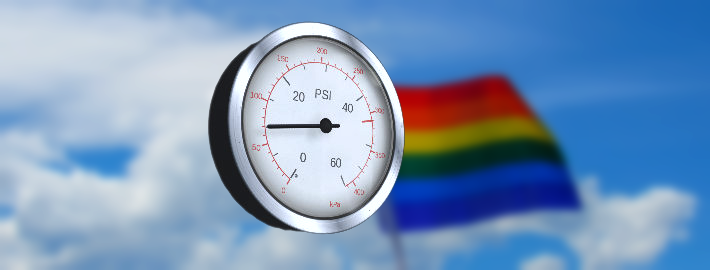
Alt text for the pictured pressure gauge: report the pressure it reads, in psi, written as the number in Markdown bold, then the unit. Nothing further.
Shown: **10** psi
